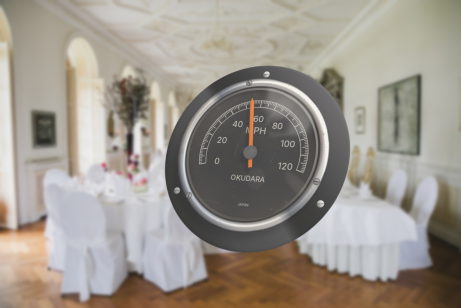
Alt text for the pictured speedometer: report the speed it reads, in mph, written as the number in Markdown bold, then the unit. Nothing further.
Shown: **55** mph
